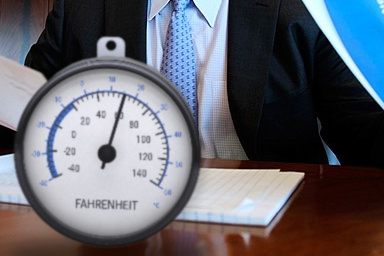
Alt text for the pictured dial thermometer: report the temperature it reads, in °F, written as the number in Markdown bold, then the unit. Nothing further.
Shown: **60** °F
